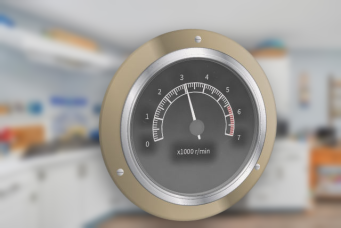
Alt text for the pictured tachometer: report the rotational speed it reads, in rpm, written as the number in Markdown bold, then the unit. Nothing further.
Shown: **3000** rpm
